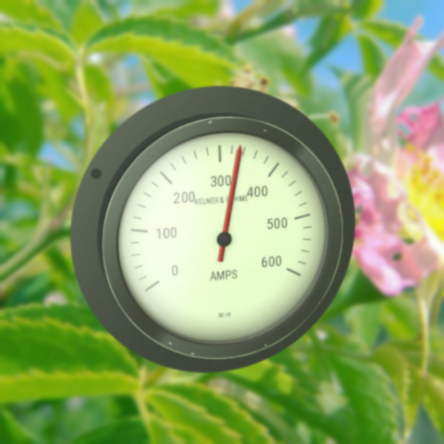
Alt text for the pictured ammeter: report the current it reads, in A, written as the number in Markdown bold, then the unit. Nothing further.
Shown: **330** A
